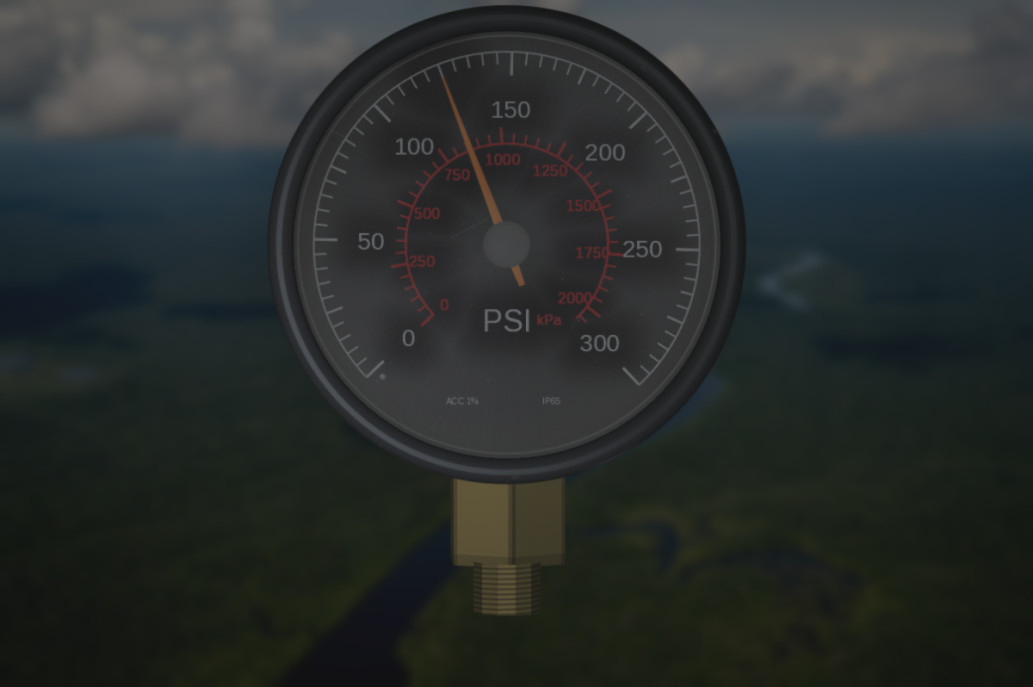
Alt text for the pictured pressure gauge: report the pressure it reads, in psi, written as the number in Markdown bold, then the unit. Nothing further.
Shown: **125** psi
